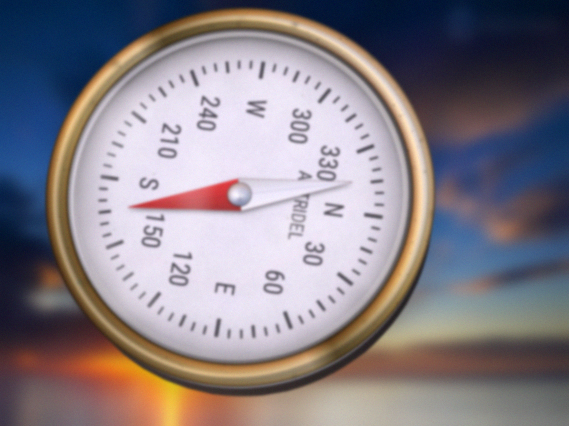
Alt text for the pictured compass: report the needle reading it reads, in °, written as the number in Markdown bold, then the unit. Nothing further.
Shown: **165** °
